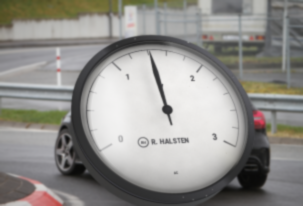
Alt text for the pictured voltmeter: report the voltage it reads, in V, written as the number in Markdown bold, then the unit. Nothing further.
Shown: **1.4** V
